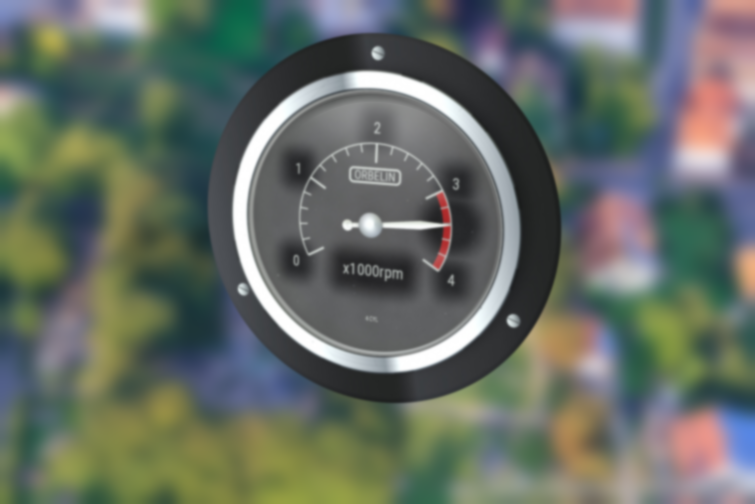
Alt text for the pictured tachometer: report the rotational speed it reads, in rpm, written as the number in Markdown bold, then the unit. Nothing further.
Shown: **3400** rpm
